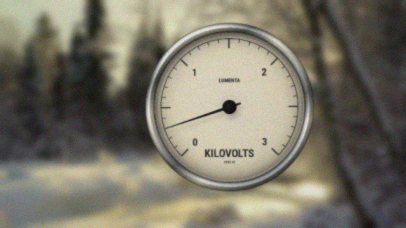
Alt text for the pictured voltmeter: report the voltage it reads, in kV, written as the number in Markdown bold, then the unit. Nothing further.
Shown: **0.3** kV
